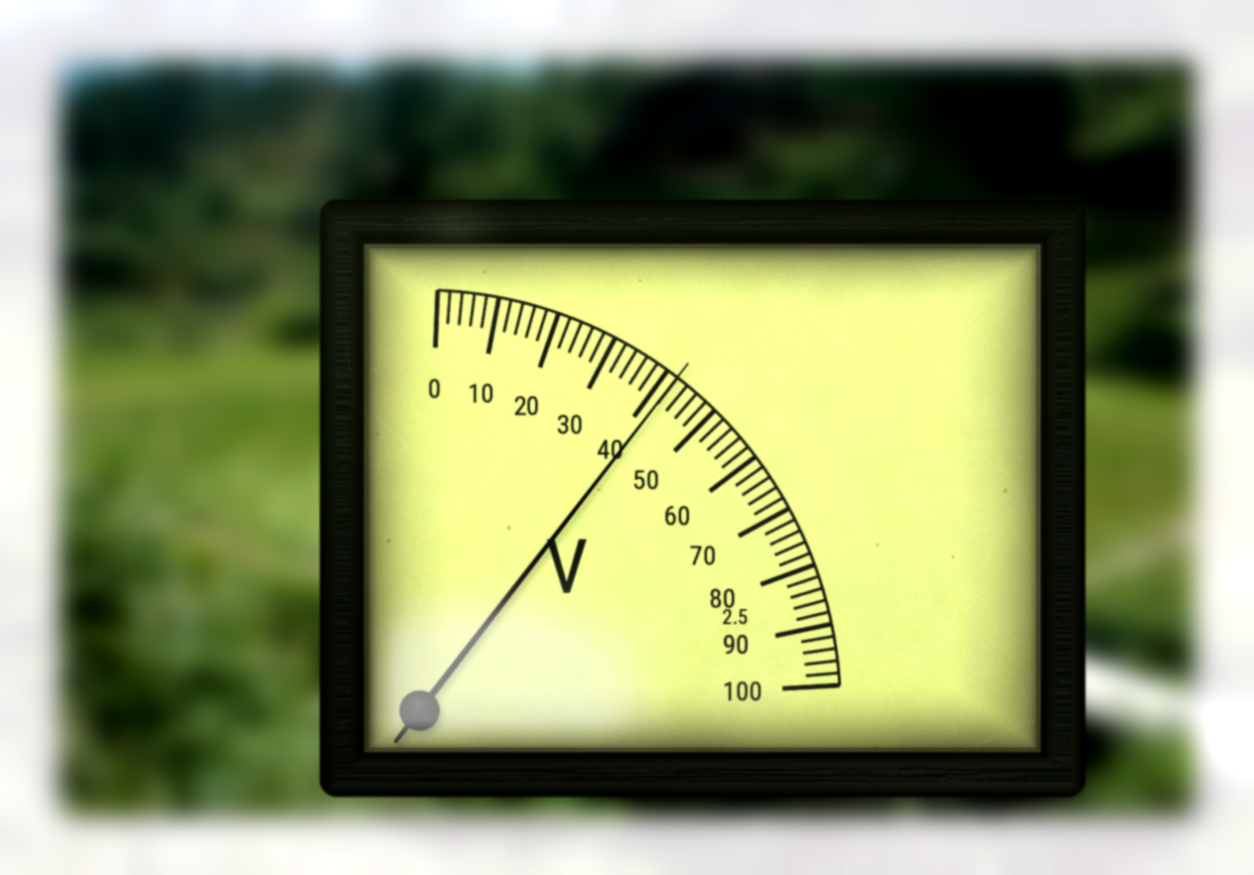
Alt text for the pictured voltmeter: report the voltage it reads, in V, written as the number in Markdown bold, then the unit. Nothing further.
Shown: **42** V
